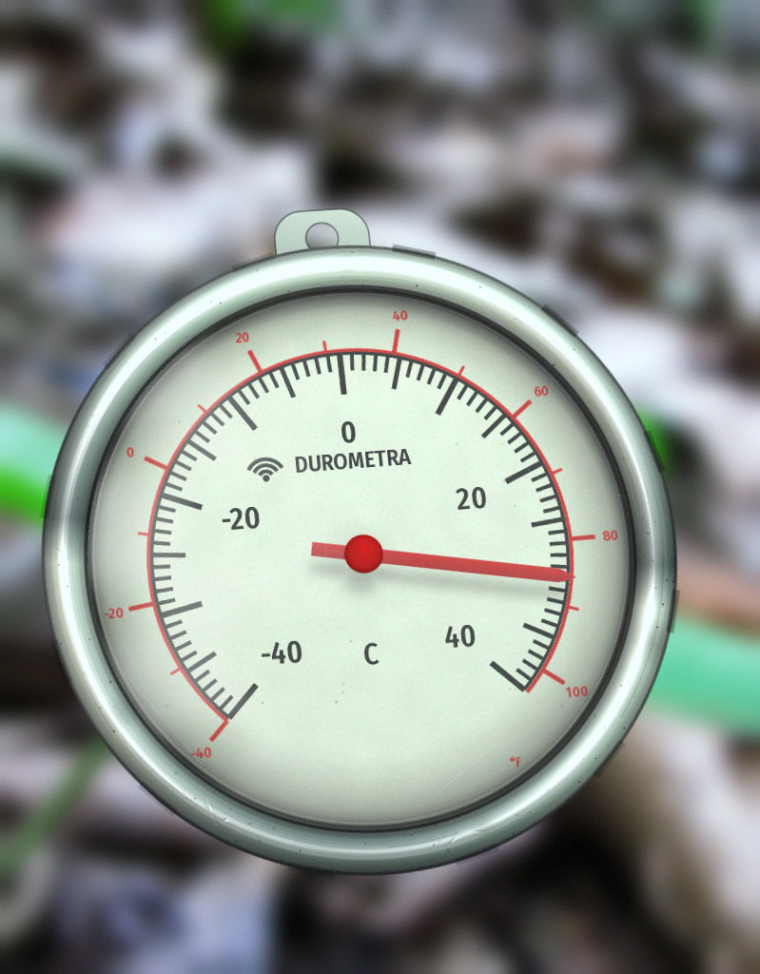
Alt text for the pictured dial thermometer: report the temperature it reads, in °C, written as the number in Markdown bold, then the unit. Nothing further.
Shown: **30** °C
